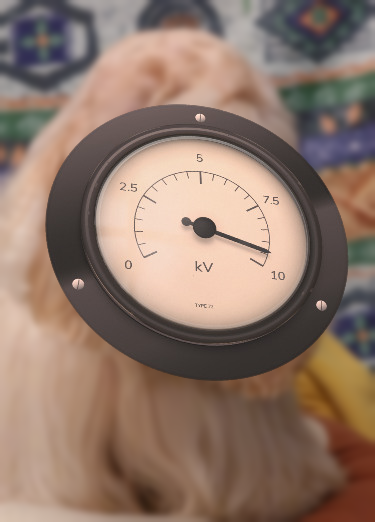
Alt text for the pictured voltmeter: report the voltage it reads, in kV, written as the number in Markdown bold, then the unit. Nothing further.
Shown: **9.5** kV
